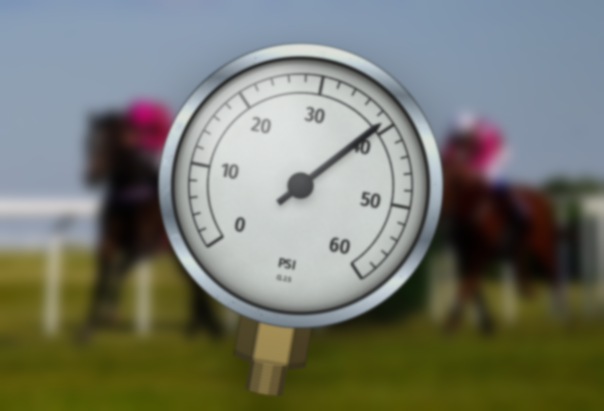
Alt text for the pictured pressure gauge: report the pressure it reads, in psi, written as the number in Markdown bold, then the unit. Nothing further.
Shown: **39** psi
